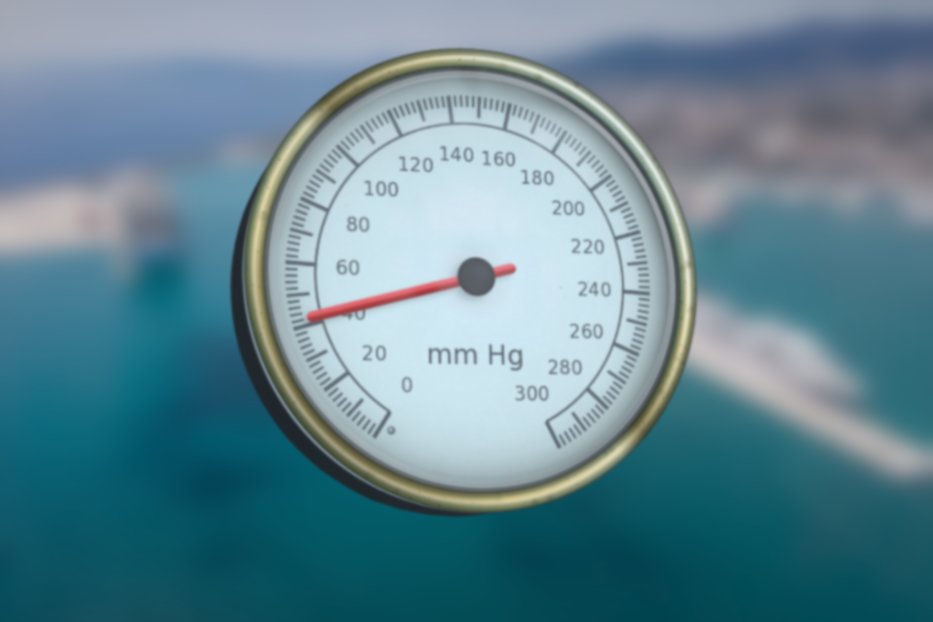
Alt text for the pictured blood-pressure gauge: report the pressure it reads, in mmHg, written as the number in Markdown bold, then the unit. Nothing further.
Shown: **42** mmHg
